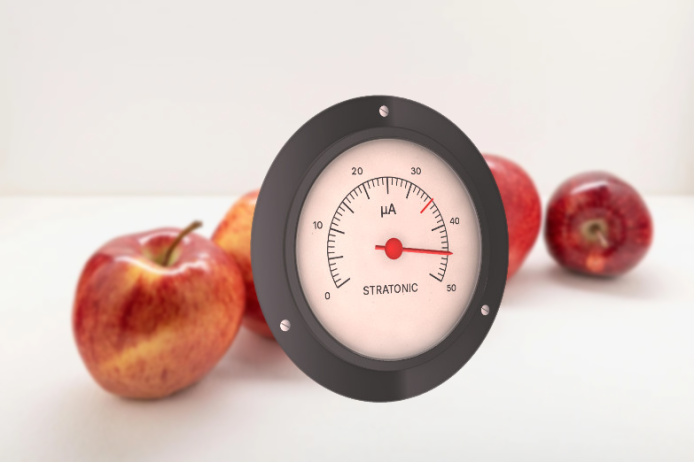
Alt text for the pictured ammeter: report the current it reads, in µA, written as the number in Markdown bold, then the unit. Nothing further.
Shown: **45** µA
